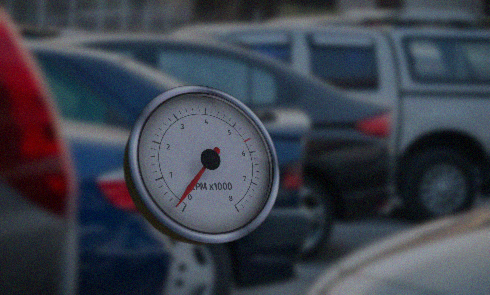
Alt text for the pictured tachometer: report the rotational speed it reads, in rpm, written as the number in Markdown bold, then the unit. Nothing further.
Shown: **200** rpm
